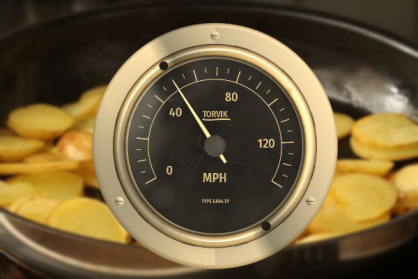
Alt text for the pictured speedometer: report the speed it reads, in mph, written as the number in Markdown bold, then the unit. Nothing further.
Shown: **50** mph
